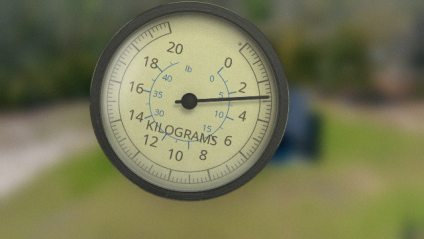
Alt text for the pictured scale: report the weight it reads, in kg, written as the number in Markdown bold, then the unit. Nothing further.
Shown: **2.8** kg
